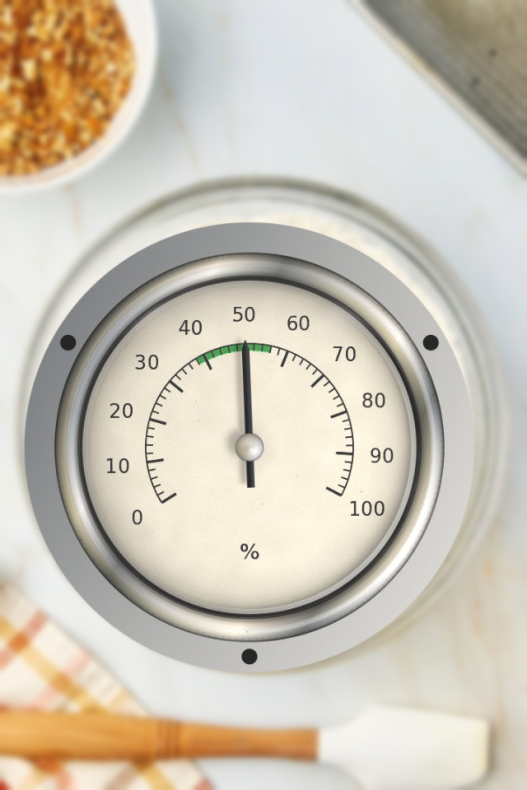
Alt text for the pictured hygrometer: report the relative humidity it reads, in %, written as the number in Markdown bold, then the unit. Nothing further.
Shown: **50** %
